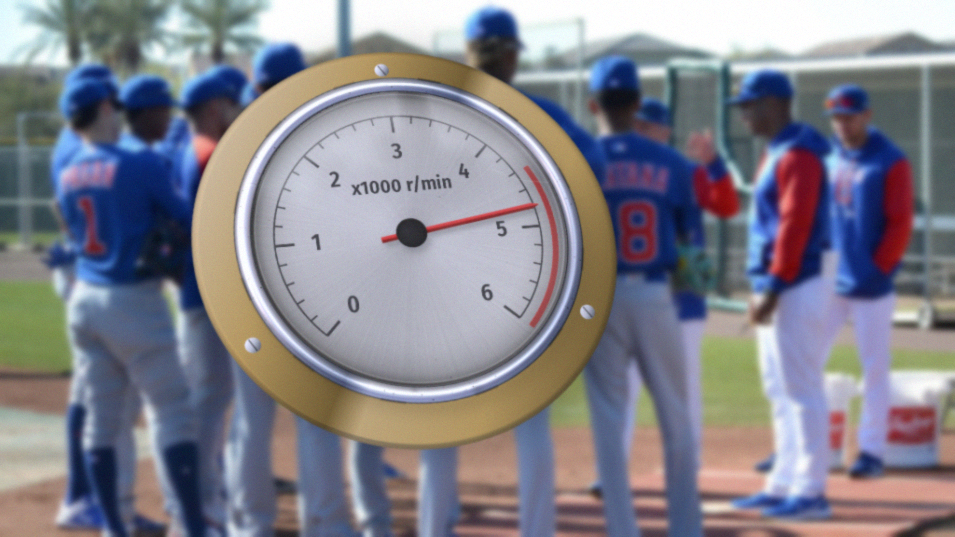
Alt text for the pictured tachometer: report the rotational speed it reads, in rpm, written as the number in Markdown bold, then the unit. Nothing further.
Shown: **4800** rpm
